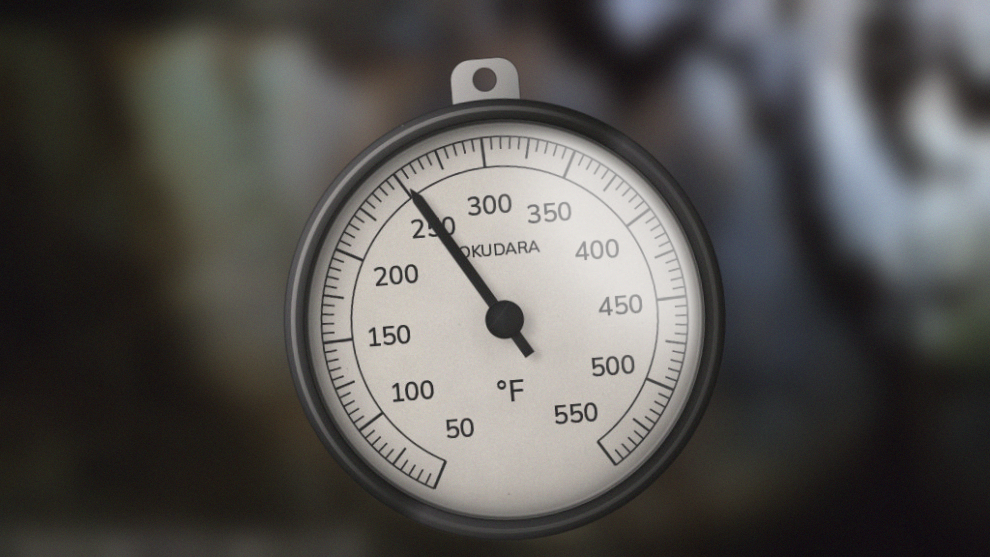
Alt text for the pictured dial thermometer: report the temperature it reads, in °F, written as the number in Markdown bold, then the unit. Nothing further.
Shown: **252.5** °F
